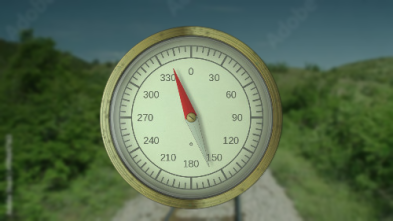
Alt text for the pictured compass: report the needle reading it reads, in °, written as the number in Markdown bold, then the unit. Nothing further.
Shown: **340** °
